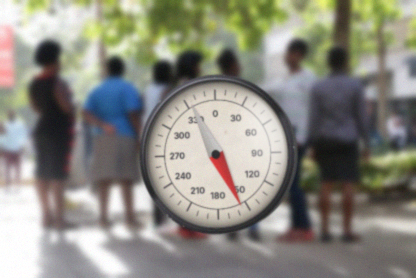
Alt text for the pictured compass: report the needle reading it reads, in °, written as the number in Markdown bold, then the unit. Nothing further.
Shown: **155** °
